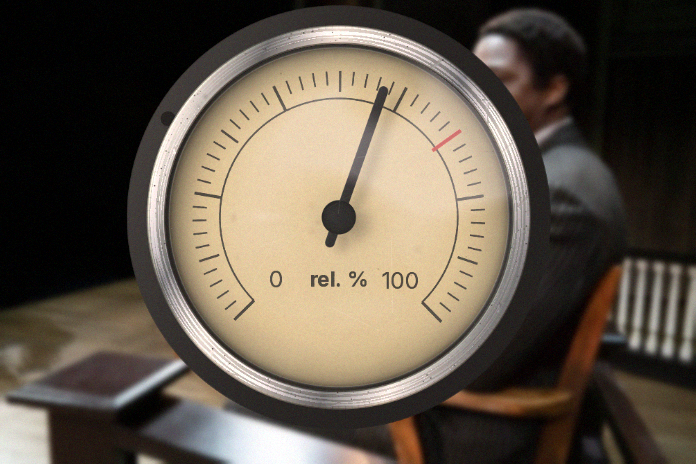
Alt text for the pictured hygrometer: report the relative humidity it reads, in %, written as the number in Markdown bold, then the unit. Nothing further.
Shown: **57** %
